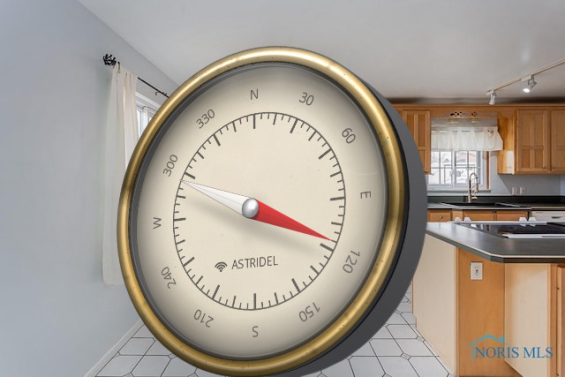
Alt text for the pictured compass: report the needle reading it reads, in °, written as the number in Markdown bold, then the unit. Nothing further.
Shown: **115** °
